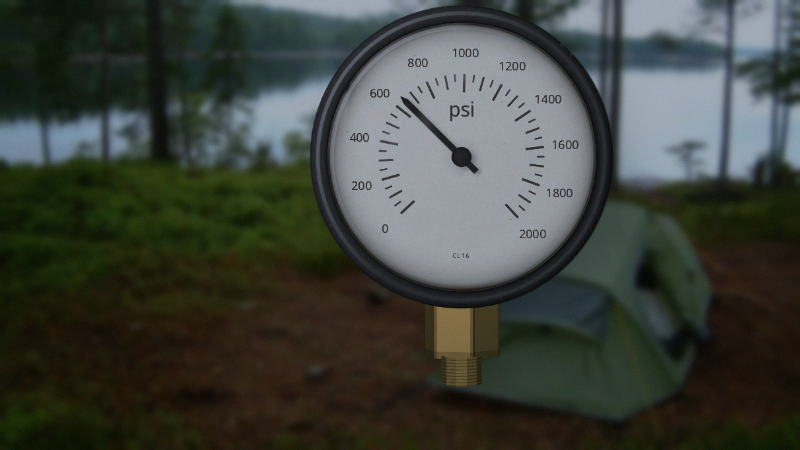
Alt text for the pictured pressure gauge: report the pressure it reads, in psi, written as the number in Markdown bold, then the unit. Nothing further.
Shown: **650** psi
